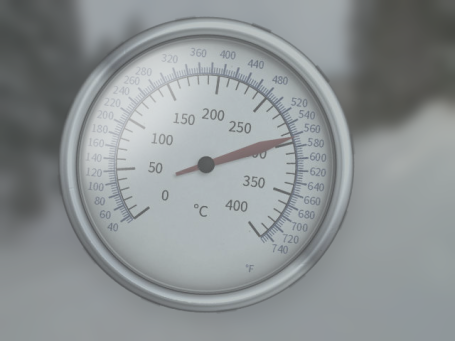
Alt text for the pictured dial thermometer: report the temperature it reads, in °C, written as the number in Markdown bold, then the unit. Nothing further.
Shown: **295** °C
